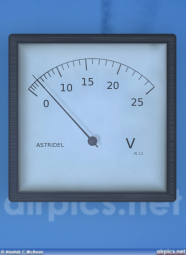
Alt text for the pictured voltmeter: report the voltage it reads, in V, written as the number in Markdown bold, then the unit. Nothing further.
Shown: **5** V
